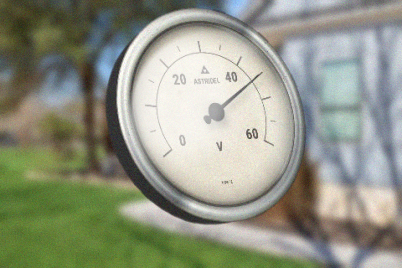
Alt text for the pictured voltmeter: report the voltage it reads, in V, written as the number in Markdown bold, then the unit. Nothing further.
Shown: **45** V
